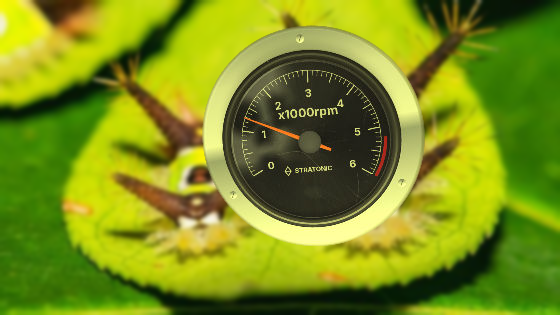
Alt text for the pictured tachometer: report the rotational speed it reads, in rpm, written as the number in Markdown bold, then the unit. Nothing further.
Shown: **1300** rpm
